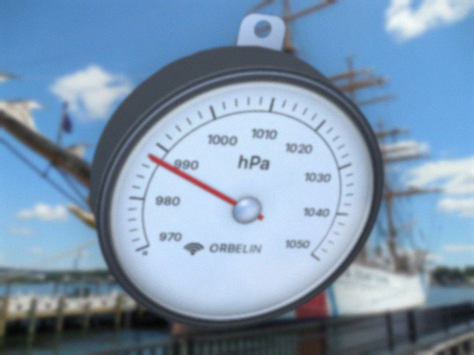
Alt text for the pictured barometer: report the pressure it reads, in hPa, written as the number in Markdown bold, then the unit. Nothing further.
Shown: **988** hPa
